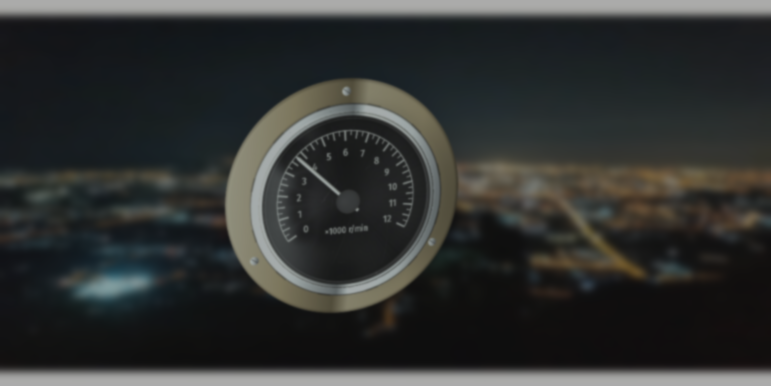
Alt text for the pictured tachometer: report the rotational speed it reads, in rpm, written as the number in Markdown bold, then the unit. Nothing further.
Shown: **3750** rpm
